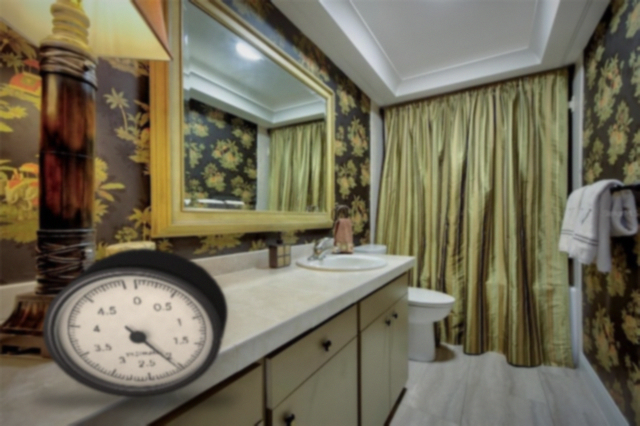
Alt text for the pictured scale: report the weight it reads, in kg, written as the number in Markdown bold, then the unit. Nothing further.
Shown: **2** kg
